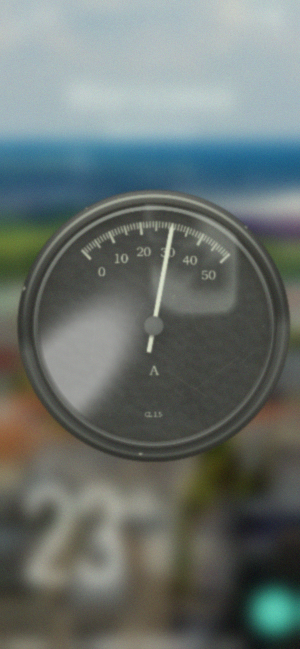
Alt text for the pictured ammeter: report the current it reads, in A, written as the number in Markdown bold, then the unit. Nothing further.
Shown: **30** A
